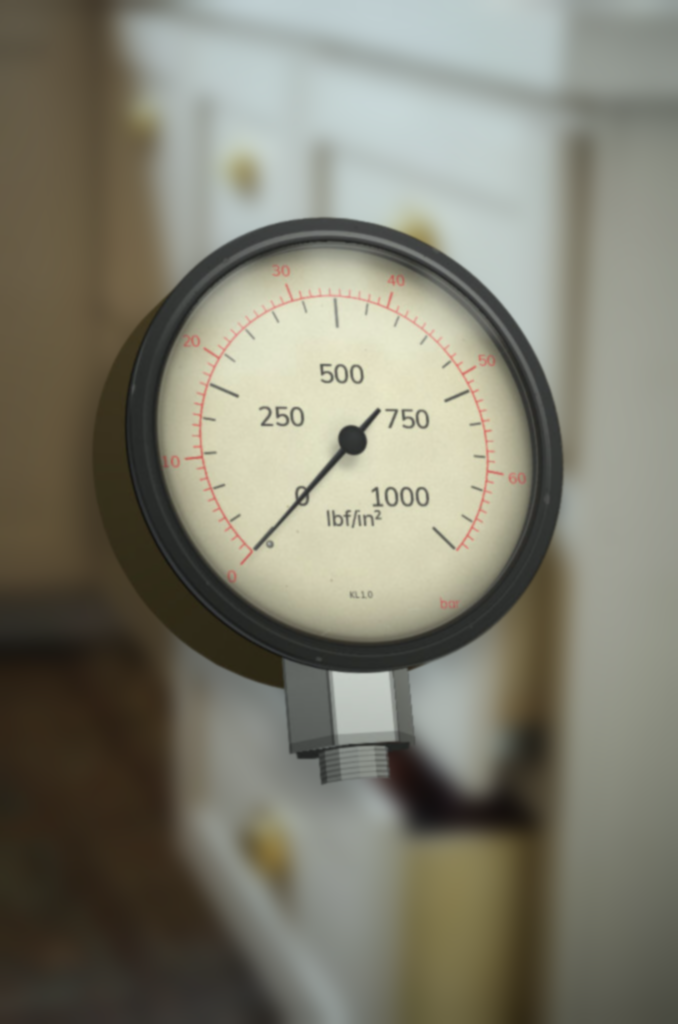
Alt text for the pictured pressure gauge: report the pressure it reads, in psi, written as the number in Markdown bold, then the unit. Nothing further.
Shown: **0** psi
